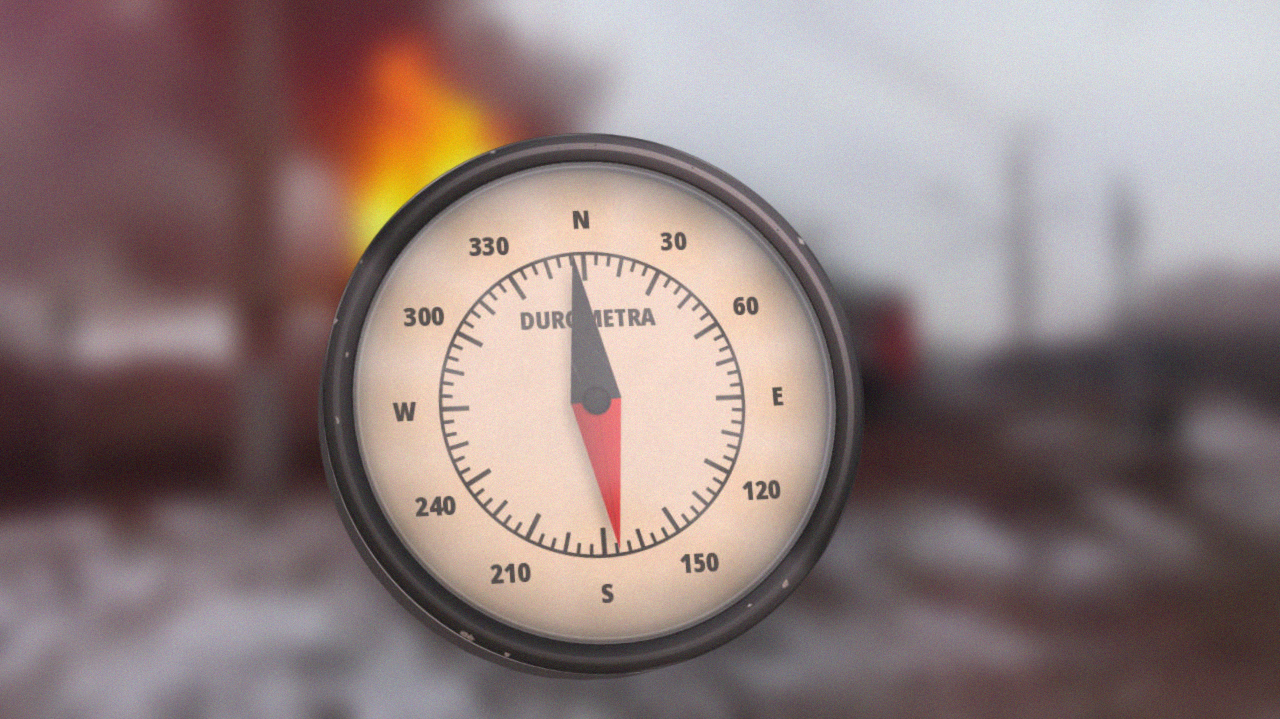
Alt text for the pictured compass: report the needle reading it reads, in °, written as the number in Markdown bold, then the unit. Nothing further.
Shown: **175** °
